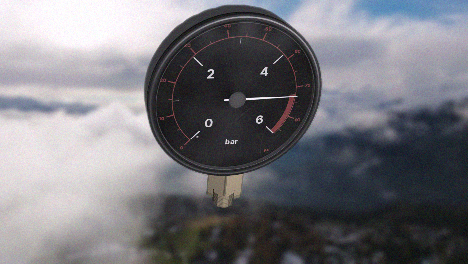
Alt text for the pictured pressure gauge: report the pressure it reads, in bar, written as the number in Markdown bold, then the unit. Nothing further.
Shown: **5** bar
